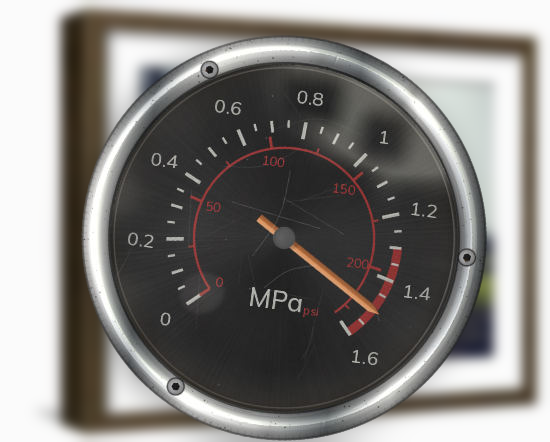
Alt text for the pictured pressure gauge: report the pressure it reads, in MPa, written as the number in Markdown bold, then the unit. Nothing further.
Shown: **1.5** MPa
